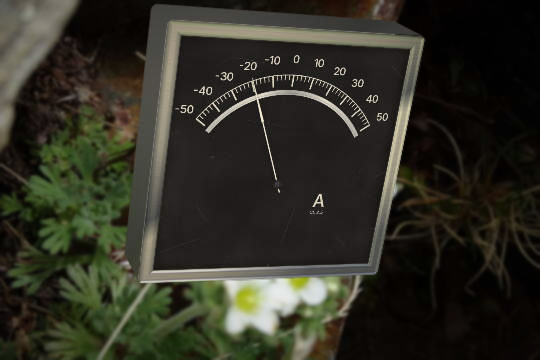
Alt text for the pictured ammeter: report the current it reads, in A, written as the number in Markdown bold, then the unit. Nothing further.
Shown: **-20** A
